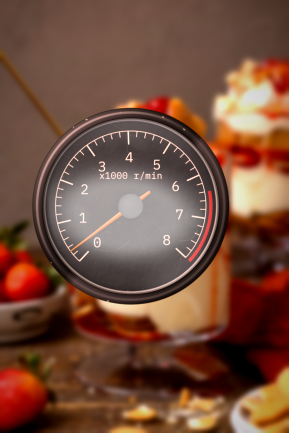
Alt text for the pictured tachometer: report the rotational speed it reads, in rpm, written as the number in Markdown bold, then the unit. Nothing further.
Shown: **300** rpm
